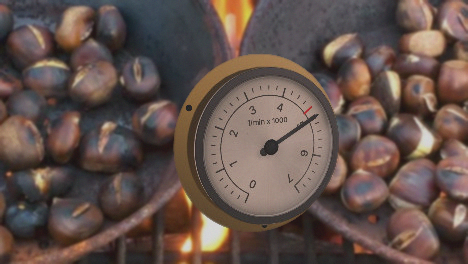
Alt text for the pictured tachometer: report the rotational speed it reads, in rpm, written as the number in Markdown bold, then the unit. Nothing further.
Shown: **5000** rpm
